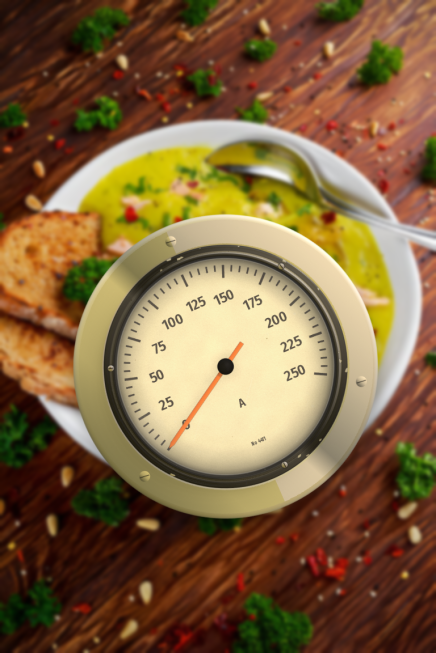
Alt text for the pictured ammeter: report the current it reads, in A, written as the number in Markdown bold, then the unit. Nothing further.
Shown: **0** A
